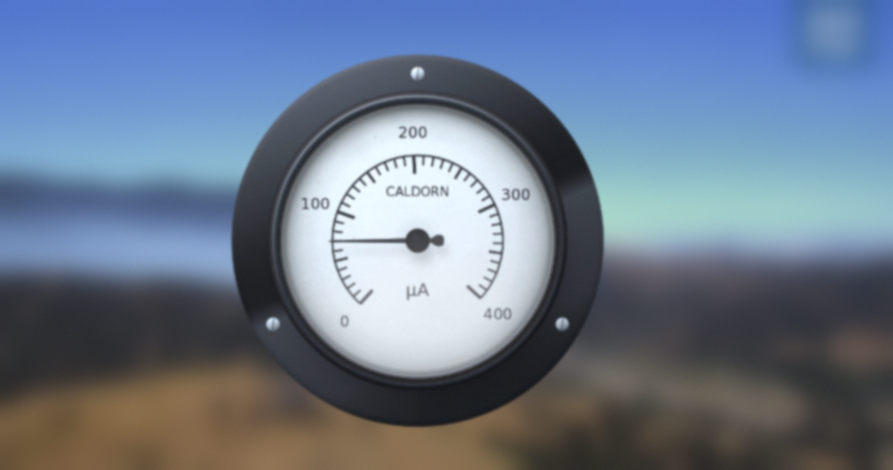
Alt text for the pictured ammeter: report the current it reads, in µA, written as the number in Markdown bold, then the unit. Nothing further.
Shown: **70** µA
